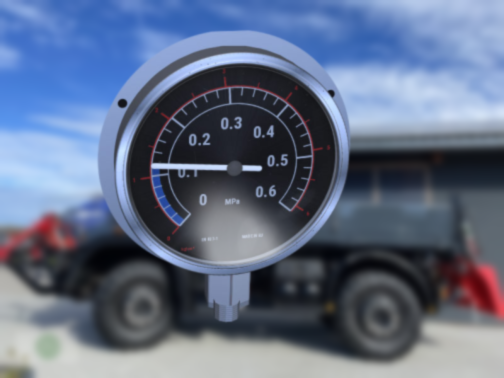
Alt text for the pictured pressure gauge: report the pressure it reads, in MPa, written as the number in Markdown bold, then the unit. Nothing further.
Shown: **0.12** MPa
